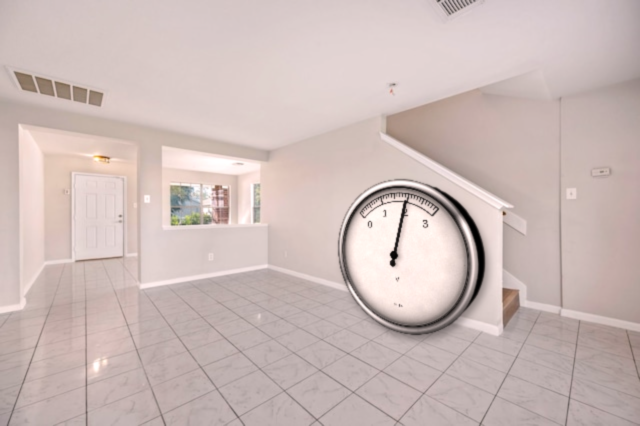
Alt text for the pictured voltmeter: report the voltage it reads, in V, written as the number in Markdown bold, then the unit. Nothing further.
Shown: **2** V
